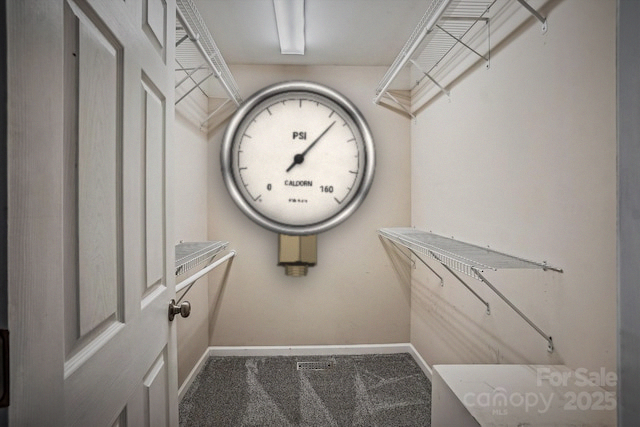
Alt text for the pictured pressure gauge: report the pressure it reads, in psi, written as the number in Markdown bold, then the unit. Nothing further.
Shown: **105** psi
